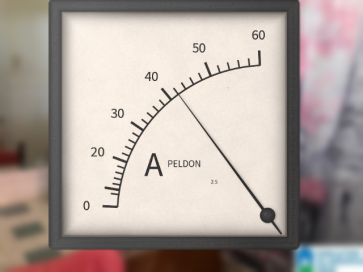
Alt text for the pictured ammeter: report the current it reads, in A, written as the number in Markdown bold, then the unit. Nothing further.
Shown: **42** A
